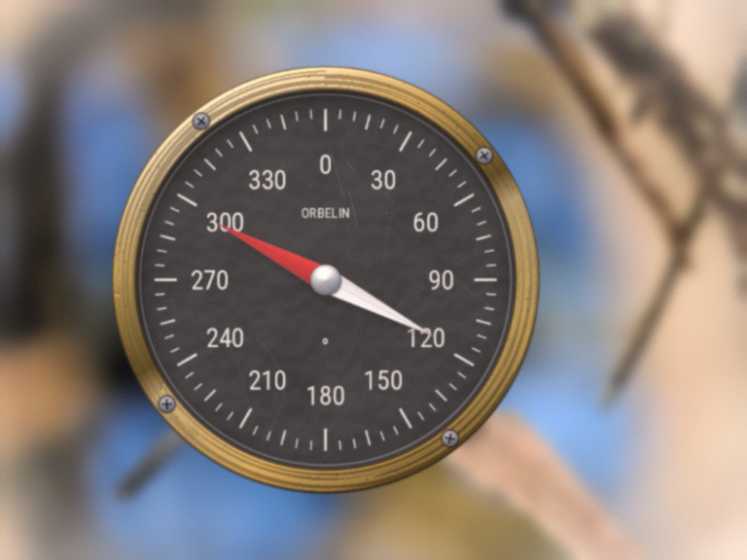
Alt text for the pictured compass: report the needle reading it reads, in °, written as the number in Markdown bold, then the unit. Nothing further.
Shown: **297.5** °
